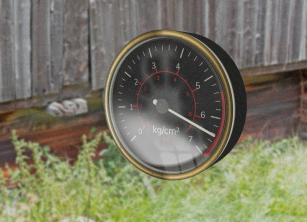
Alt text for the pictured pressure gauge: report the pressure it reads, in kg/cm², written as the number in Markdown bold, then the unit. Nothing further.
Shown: **6.4** kg/cm²
